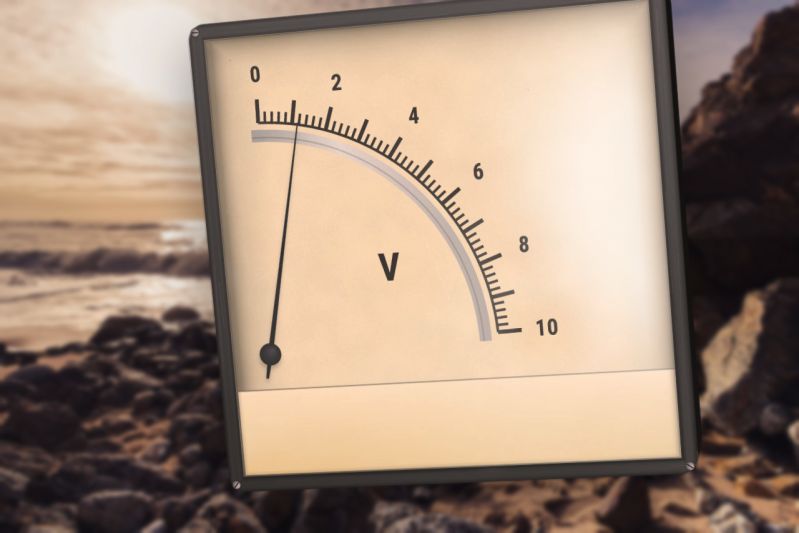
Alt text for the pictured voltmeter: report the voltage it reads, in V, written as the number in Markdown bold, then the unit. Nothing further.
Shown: **1.2** V
